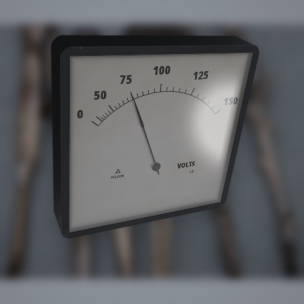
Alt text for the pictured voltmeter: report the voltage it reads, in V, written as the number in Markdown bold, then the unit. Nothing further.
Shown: **75** V
